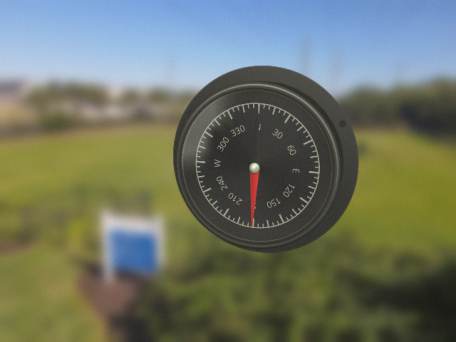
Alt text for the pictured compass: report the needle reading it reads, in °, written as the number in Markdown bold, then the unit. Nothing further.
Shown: **180** °
